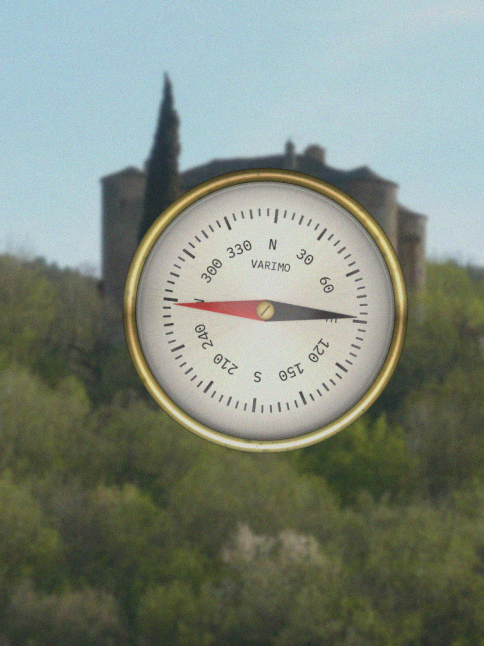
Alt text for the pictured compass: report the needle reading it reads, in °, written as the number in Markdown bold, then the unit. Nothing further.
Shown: **267.5** °
